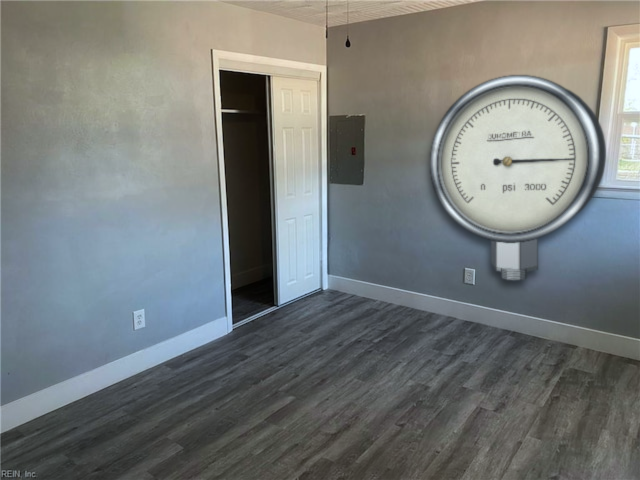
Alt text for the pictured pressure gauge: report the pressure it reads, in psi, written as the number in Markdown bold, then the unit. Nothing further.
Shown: **2500** psi
